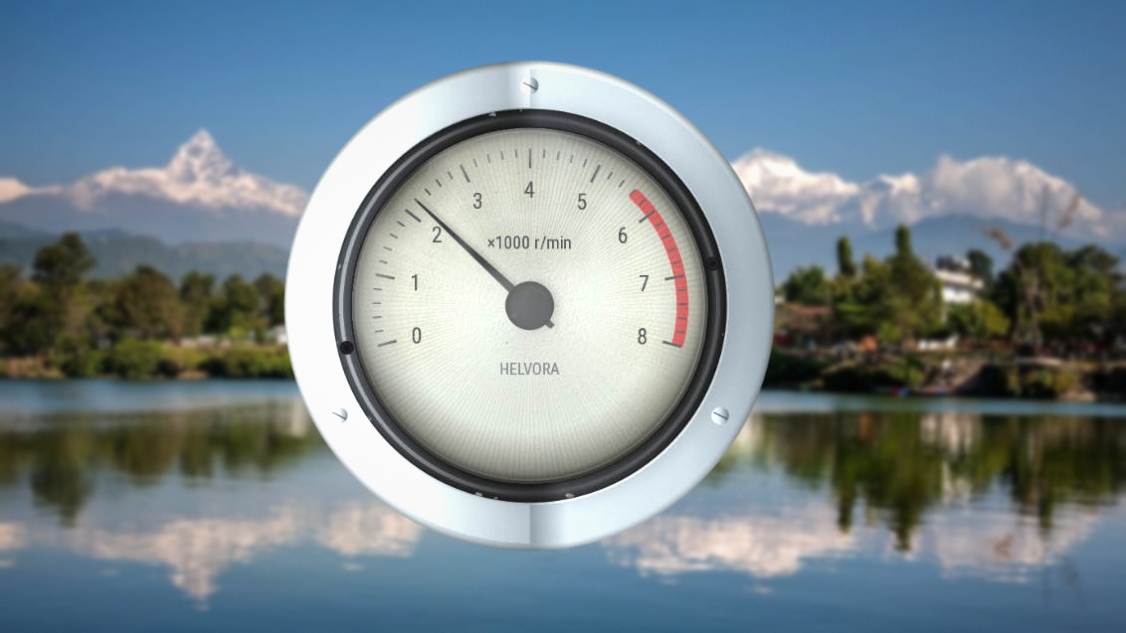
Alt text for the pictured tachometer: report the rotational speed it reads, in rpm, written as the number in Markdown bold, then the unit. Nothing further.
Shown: **2200** rpm
